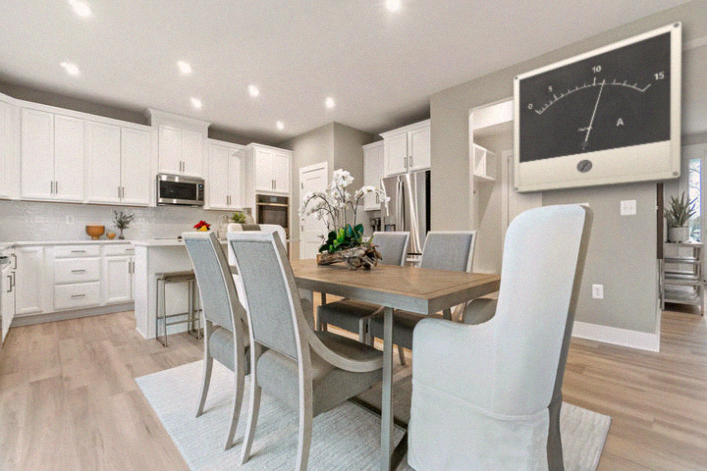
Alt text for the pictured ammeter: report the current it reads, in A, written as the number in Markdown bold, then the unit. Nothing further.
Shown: **11** A
